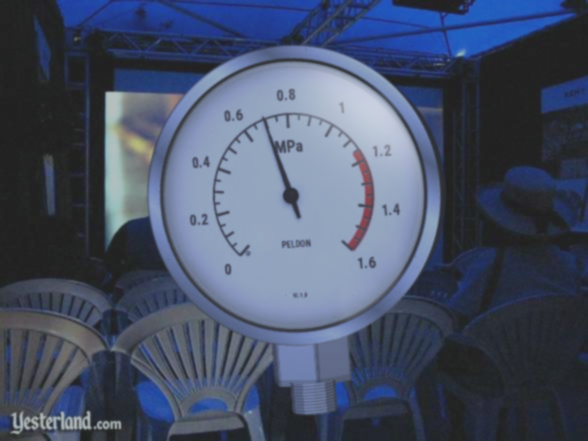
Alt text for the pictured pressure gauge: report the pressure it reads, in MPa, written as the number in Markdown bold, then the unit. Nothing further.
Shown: **0.7** MPa
